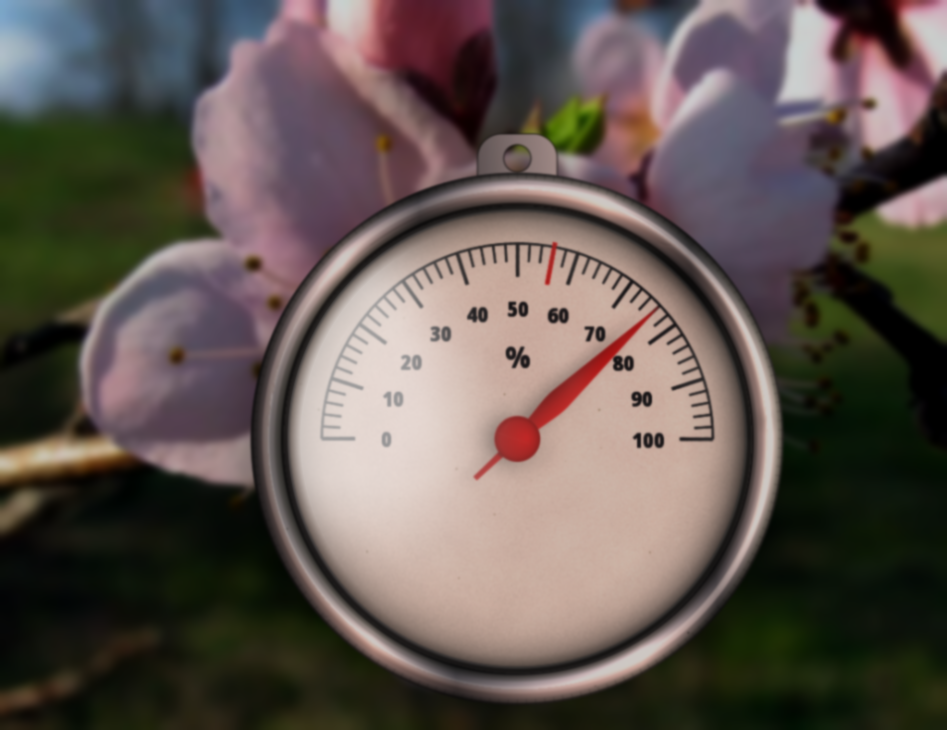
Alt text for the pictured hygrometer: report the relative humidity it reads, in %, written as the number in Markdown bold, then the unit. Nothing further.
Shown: **76** %
